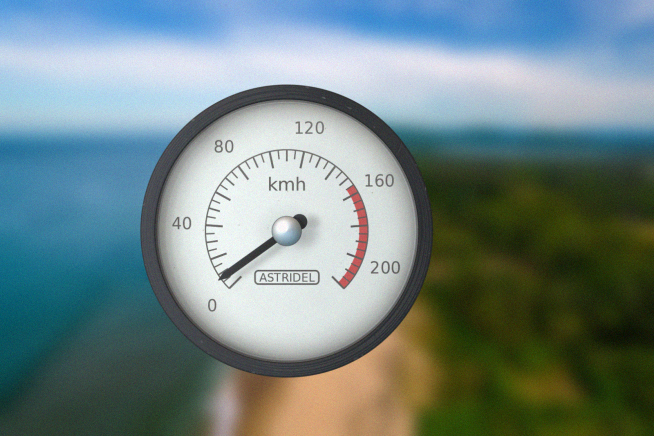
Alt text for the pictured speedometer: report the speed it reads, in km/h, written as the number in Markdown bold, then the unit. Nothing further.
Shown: **7.5** km/h
